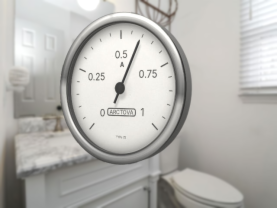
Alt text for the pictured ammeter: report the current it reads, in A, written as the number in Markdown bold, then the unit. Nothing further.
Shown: **0.6** A
